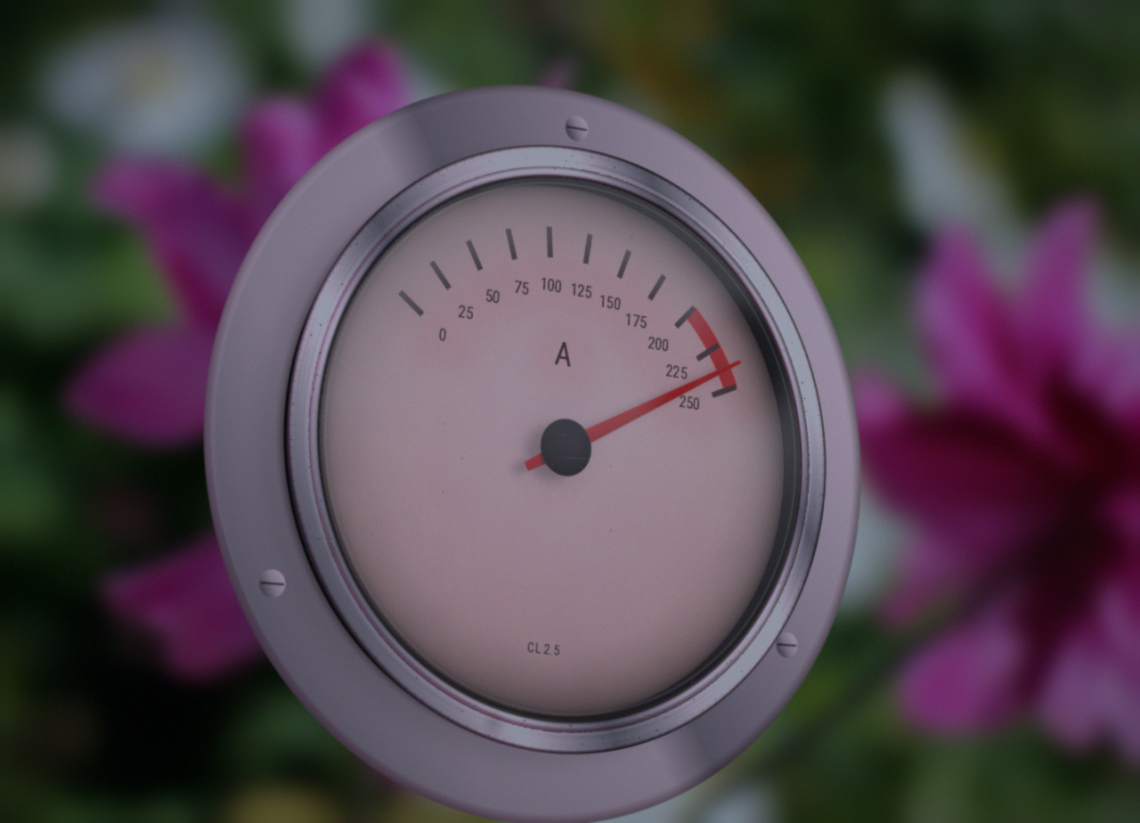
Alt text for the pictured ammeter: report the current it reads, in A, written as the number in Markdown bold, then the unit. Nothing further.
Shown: **237.5** A
